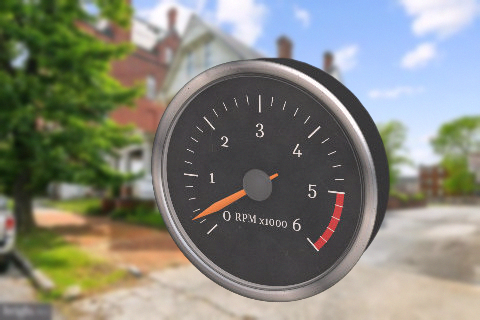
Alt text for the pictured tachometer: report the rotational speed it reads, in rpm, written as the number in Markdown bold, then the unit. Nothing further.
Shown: **300** rpm
